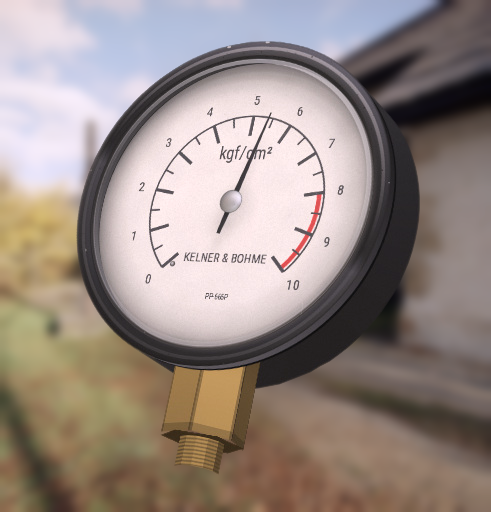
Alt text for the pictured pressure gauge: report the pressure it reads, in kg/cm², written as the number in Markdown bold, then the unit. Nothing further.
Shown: **5.5** kg/cm²
